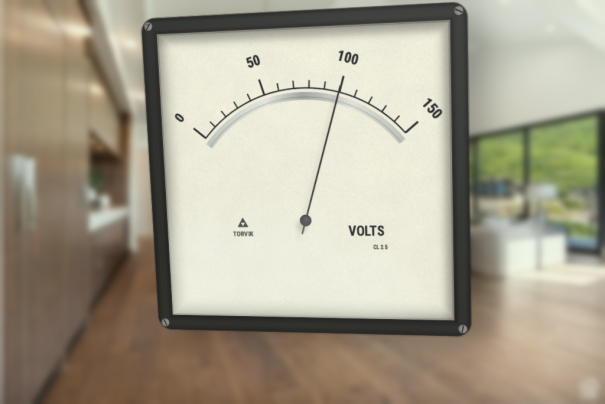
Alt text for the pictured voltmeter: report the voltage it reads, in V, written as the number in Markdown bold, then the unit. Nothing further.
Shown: **100** V
